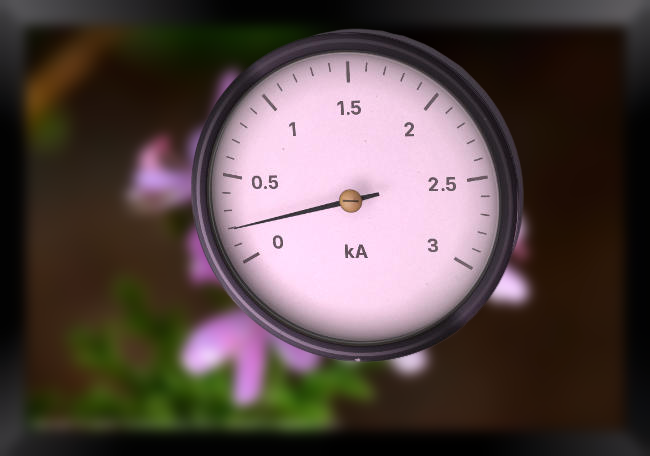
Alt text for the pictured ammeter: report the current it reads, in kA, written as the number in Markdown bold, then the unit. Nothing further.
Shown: **0.2** kA
